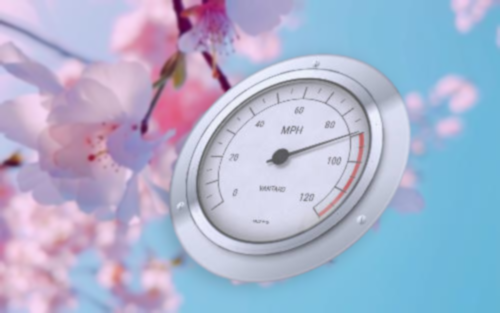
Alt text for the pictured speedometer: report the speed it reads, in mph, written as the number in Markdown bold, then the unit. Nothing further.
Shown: **90** mph
